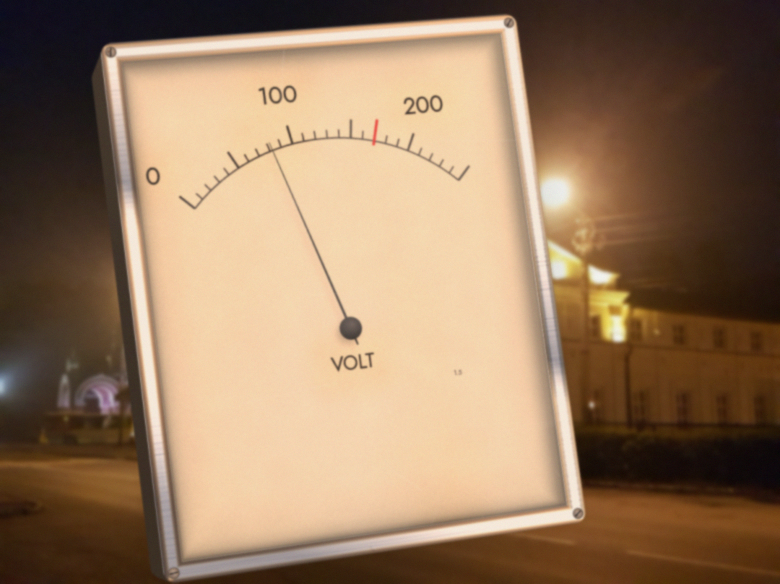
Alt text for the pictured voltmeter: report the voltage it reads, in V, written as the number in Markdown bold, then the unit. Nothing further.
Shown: **80** V
